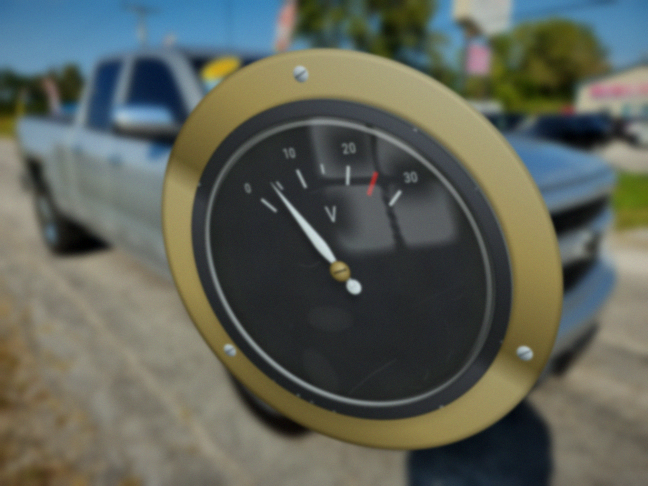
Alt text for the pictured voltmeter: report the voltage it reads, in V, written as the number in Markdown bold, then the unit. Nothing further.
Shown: **5** V
